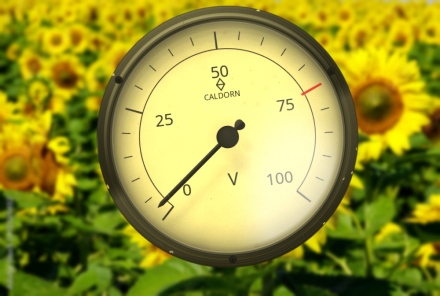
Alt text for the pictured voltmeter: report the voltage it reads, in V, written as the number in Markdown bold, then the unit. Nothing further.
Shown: **2.5** V
